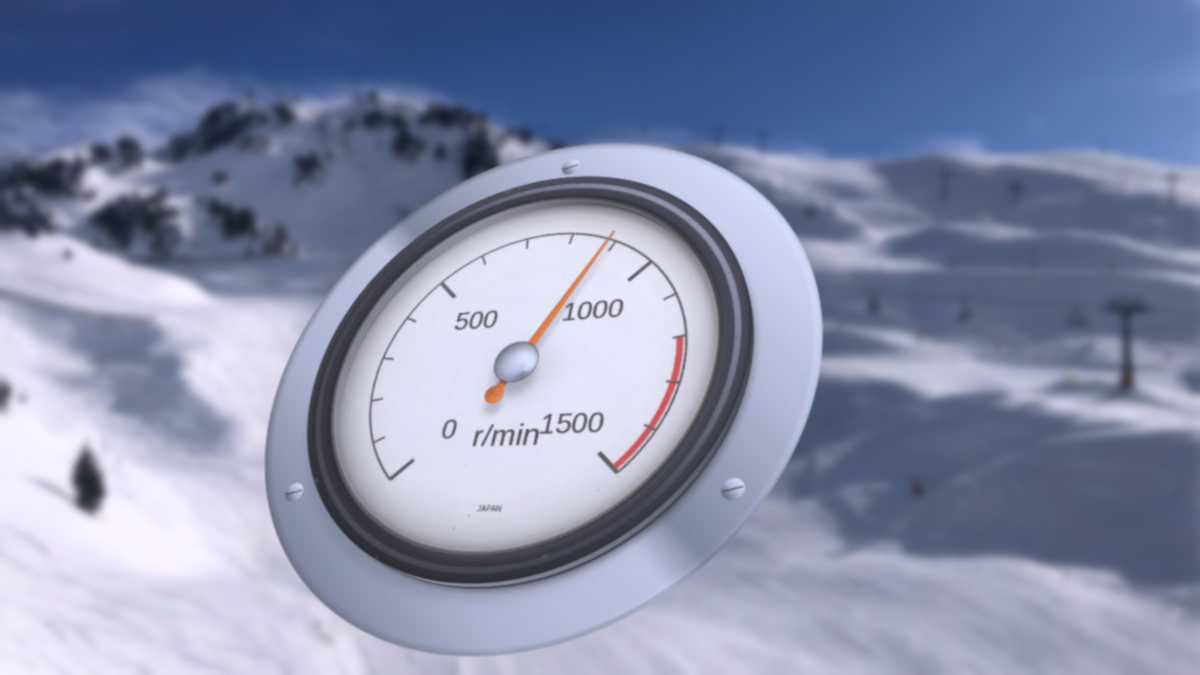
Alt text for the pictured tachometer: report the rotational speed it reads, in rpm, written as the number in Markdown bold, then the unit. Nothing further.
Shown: **900** rpm
